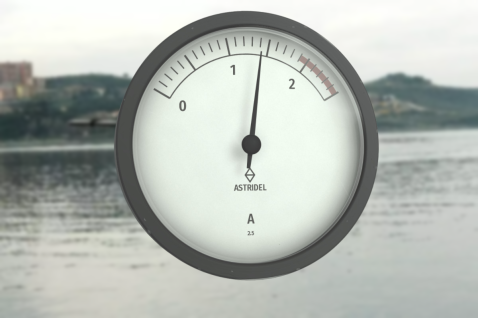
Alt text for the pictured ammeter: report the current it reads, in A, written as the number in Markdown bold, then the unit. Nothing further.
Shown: **1.4** A
